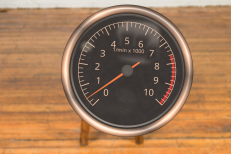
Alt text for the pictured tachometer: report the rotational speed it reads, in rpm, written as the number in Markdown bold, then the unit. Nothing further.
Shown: **400** rpm
